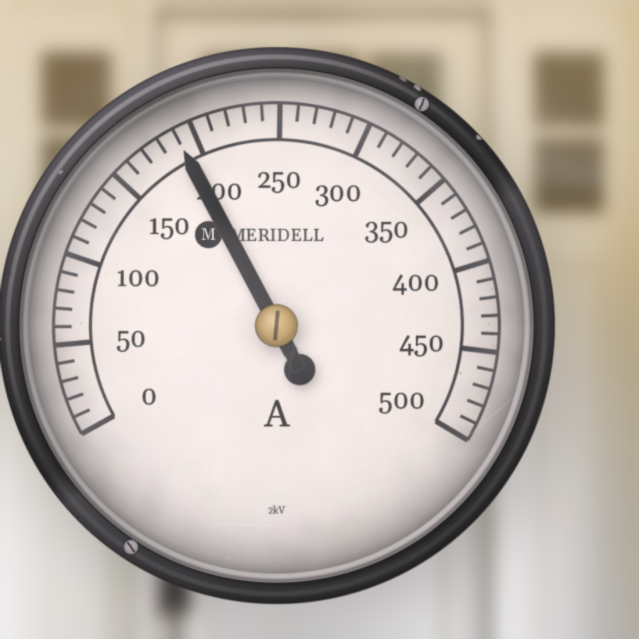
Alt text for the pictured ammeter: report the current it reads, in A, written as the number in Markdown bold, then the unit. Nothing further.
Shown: **190** A
